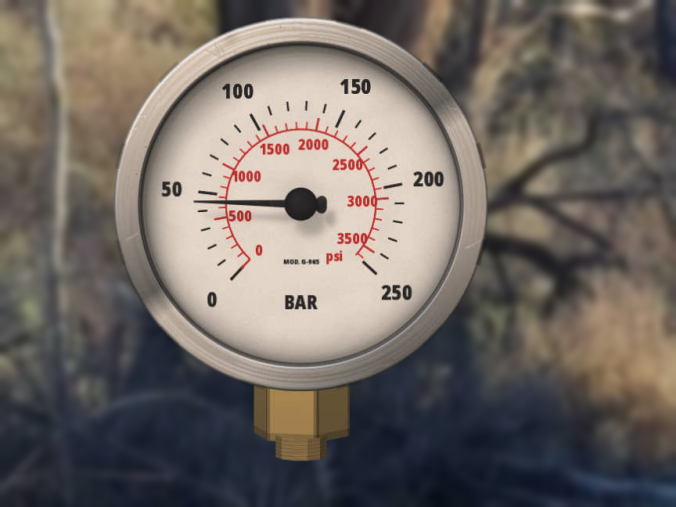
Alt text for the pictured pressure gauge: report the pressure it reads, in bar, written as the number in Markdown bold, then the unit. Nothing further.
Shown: **45** bar
